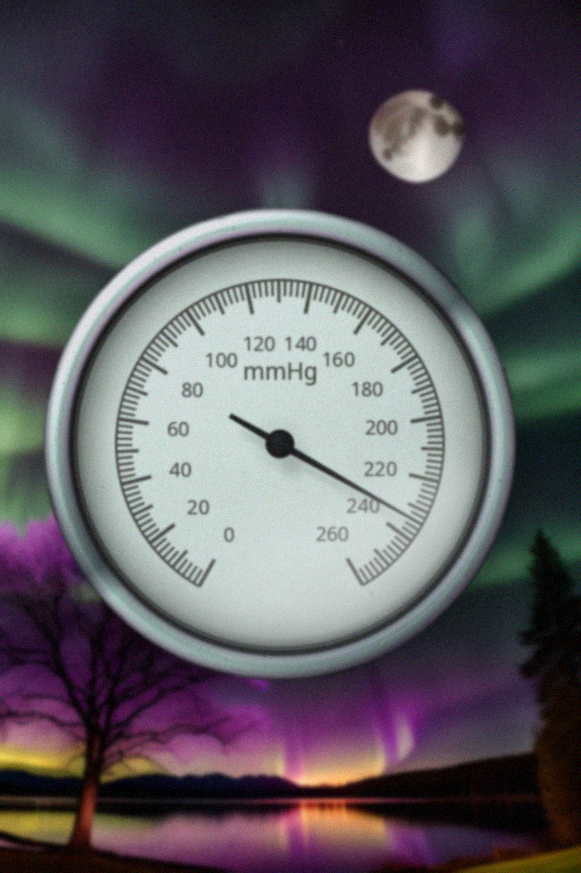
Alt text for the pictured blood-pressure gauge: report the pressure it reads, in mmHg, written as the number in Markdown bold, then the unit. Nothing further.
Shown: **234** mmHg
